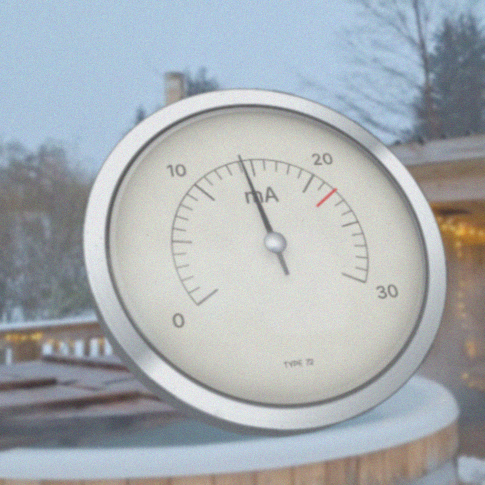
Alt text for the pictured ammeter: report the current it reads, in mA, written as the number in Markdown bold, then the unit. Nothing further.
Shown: **14** mA
